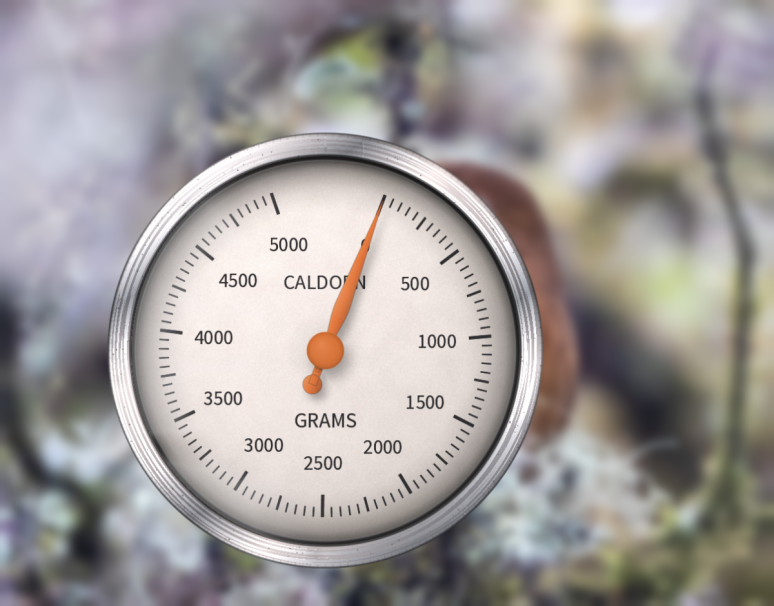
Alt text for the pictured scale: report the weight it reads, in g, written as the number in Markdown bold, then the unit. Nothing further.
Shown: **0** g
